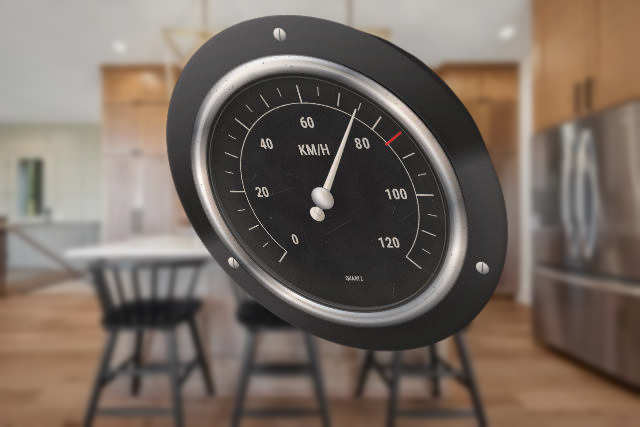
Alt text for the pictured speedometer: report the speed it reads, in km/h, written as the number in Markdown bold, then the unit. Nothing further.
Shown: **75** km/h
